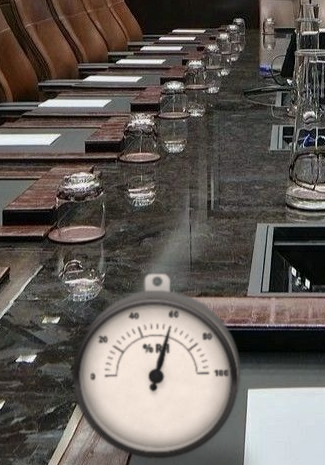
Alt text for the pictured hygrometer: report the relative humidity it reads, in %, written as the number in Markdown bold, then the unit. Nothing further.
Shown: **60** %
